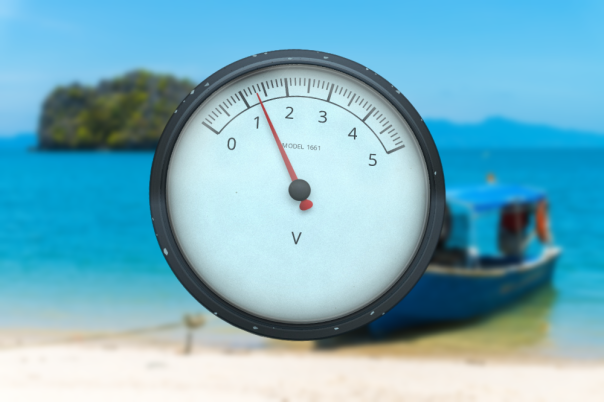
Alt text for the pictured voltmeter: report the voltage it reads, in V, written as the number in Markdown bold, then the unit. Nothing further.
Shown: **1.3** V
